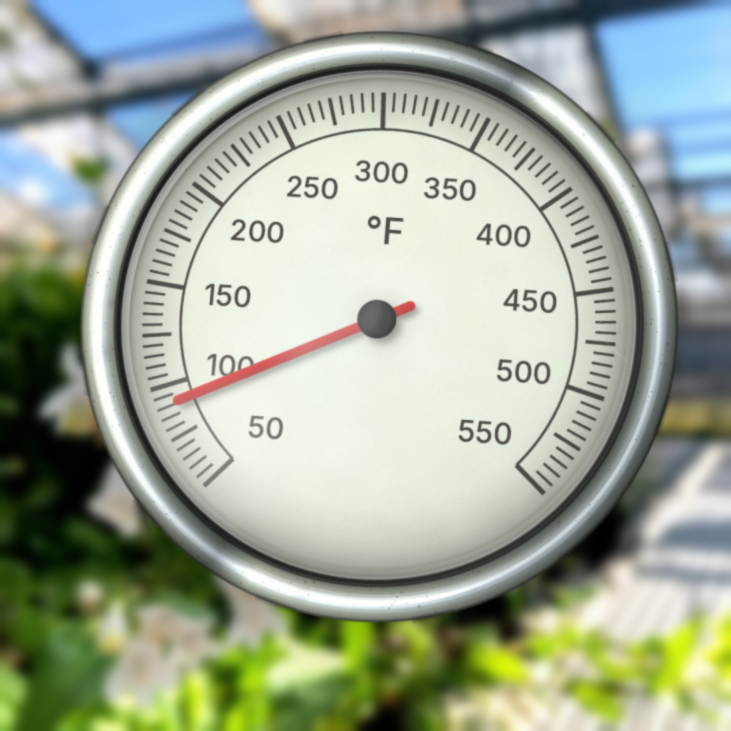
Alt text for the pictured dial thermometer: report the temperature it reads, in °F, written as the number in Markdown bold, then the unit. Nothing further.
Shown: **90** °F
